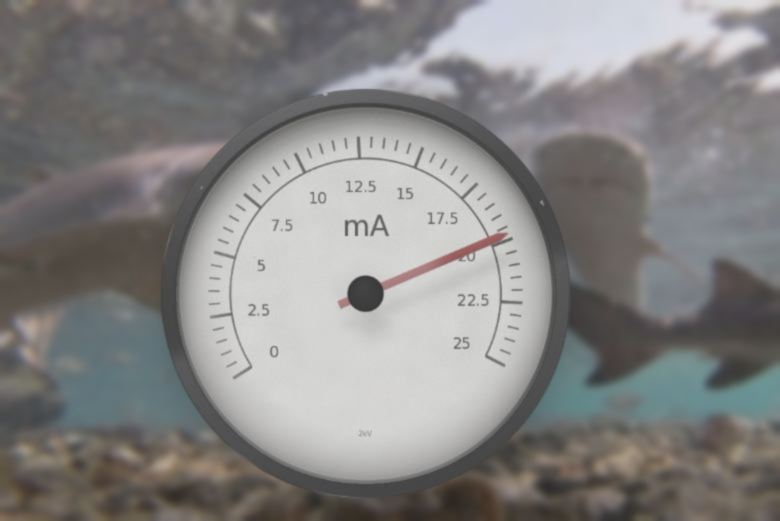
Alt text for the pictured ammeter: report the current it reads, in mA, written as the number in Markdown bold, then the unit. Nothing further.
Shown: **19.75** mA
